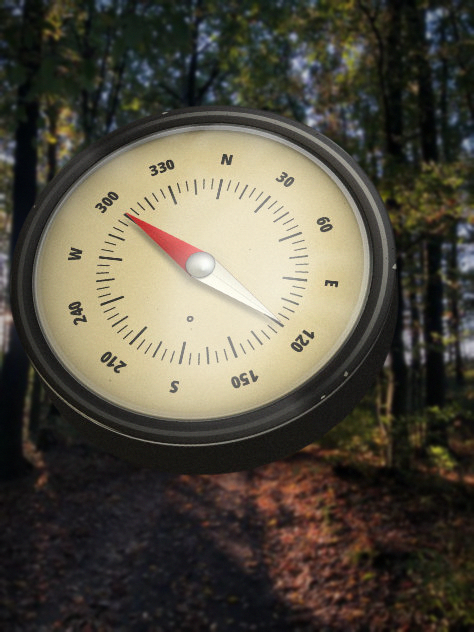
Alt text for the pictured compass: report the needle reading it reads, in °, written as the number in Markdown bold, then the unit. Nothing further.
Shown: **300** °
